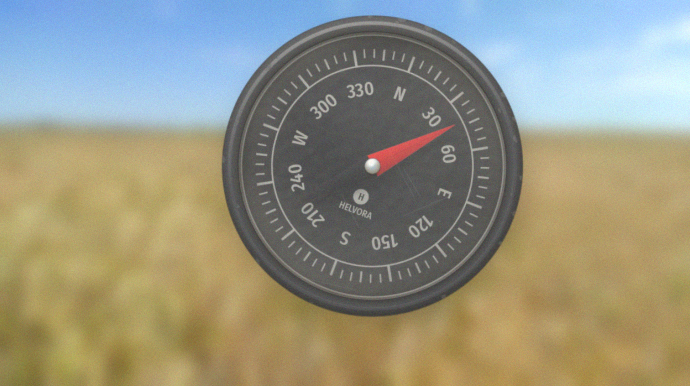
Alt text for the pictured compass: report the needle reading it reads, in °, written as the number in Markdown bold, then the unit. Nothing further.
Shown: **42.5** °
